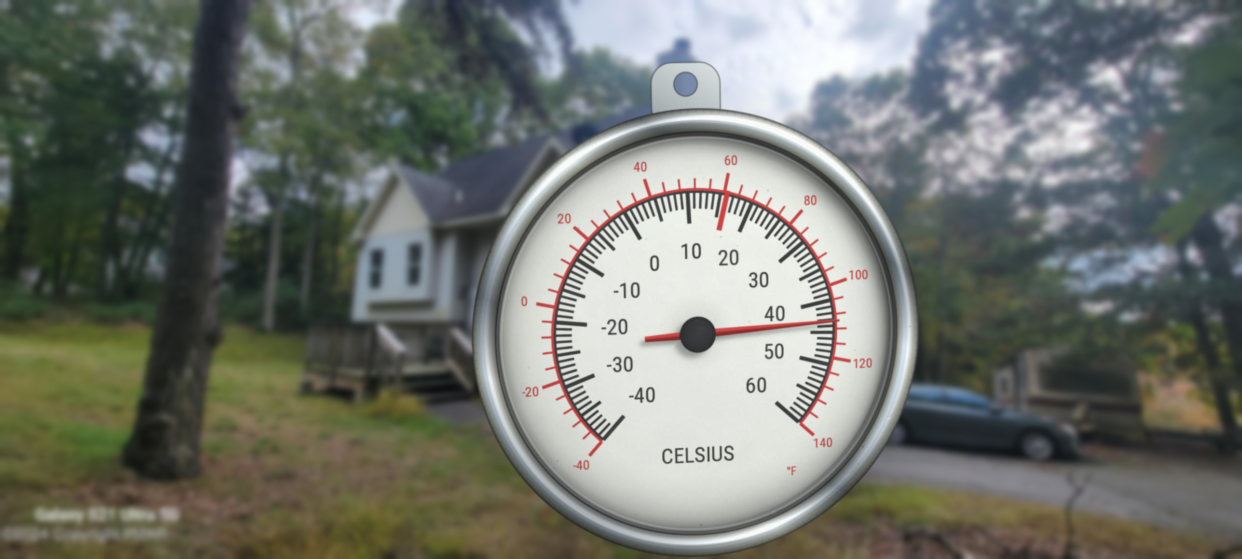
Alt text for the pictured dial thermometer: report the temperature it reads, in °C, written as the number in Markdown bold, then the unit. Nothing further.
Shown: **43** °C
